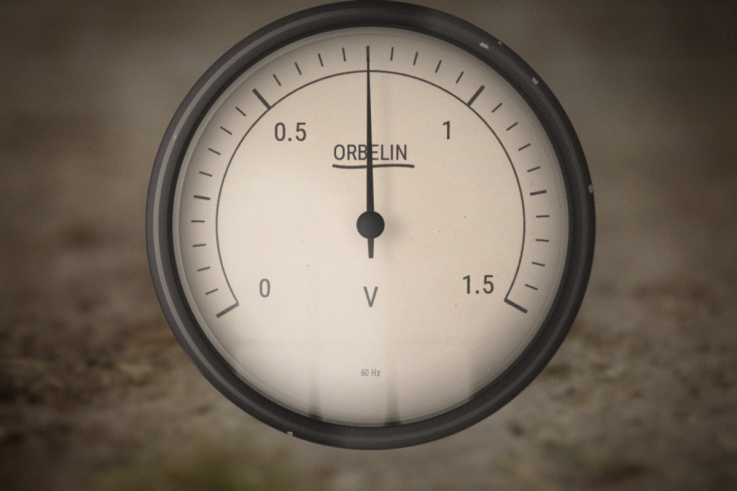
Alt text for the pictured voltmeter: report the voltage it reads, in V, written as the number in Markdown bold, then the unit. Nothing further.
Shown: **0.75** V
